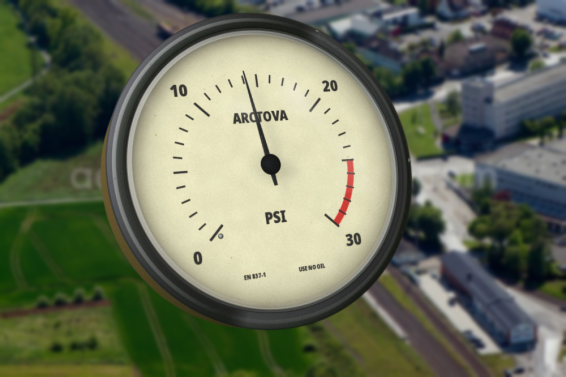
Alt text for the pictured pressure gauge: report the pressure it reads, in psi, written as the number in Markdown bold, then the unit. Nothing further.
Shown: **14** psi
